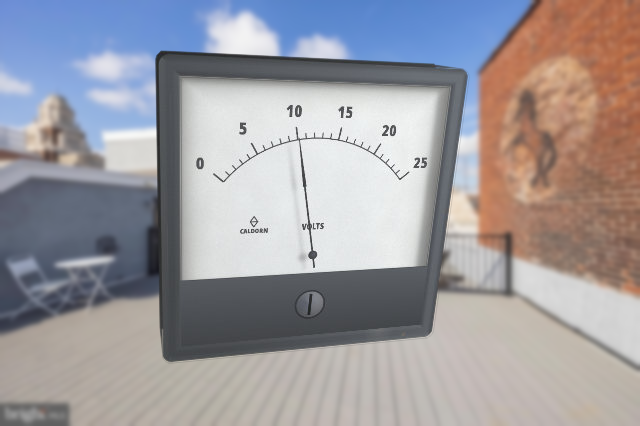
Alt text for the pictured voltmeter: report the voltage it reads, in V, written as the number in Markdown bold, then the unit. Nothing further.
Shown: **10** V
